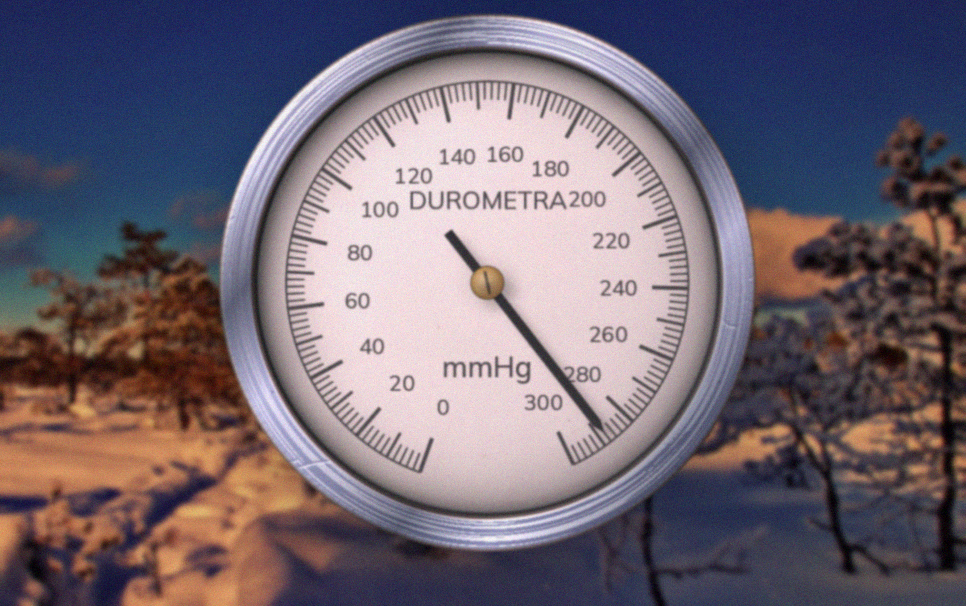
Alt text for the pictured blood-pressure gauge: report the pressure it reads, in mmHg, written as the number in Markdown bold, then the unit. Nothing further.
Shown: **288** mmHg
